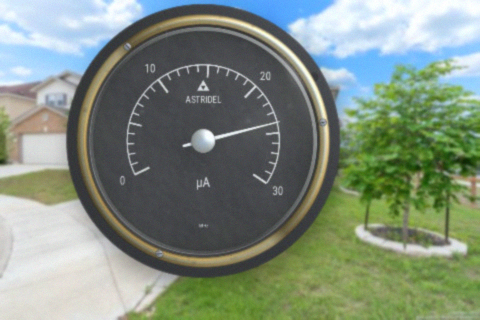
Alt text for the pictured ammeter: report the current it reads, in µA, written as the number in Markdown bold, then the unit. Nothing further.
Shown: **24** µA
